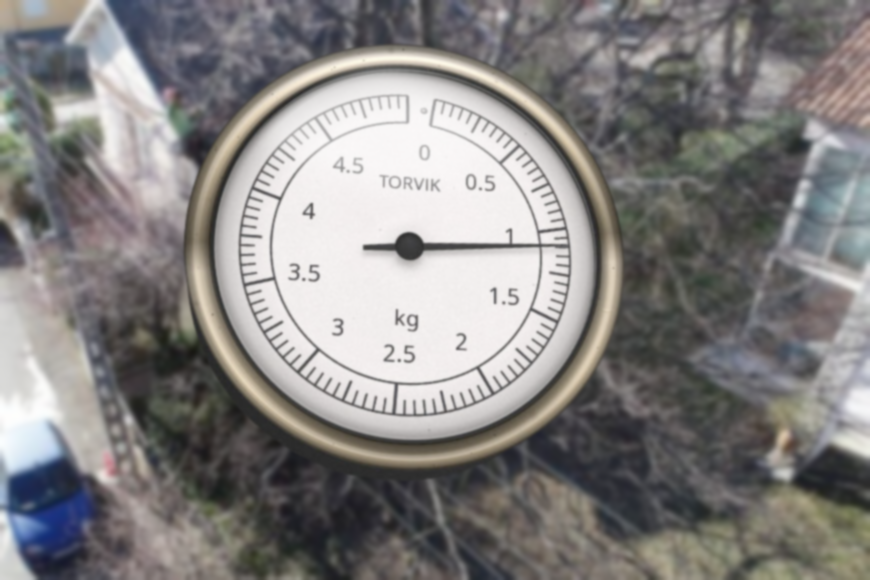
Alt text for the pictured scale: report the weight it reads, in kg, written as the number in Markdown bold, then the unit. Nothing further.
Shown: **1.1** kg
